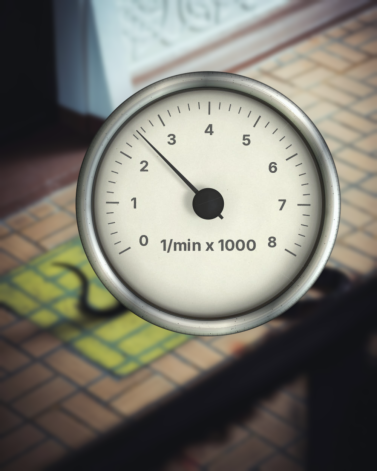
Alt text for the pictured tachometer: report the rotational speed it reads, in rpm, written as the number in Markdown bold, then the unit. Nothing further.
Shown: **2500** rpm
